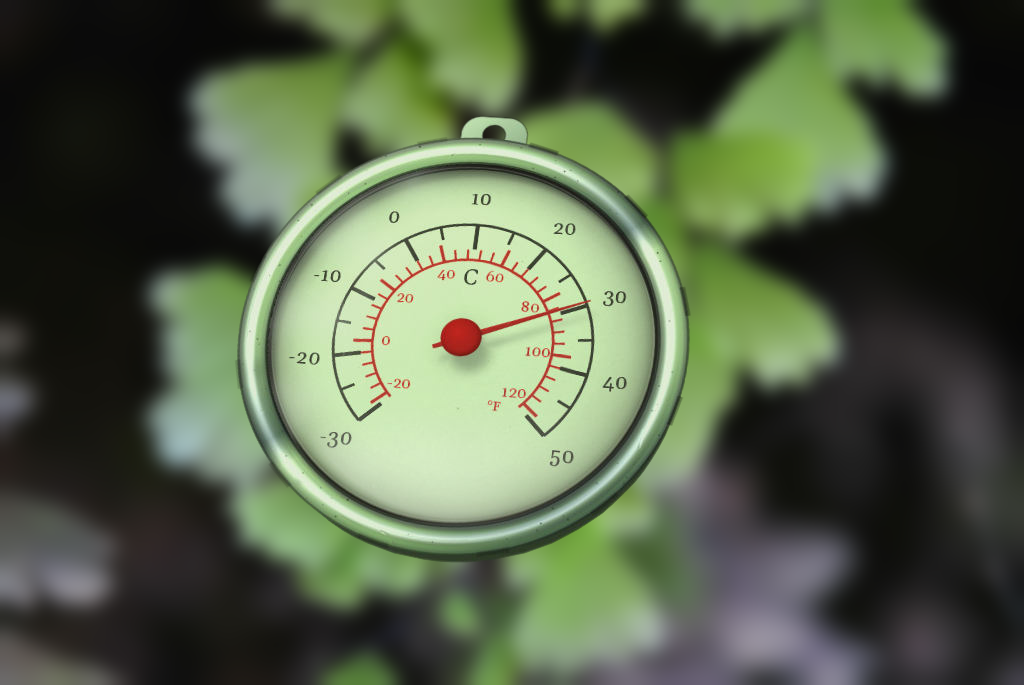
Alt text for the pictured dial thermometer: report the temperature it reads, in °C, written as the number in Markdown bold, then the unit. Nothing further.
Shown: **30** °C
